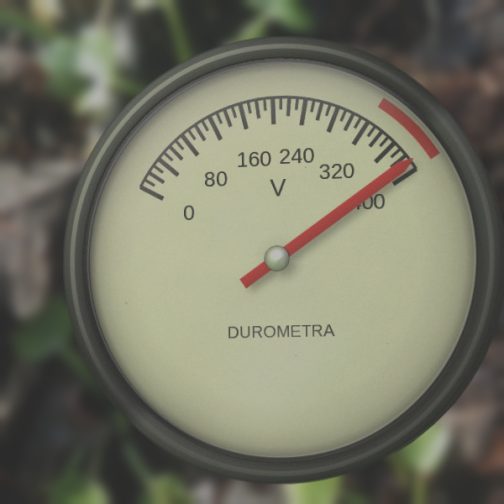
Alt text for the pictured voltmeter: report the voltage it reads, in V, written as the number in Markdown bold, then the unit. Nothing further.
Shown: **390** V
